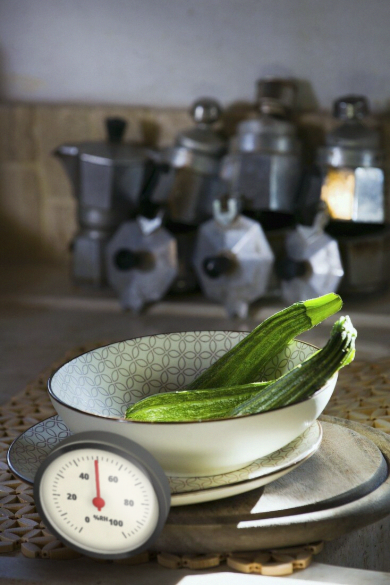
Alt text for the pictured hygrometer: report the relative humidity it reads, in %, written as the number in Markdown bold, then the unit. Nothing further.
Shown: **50** %
